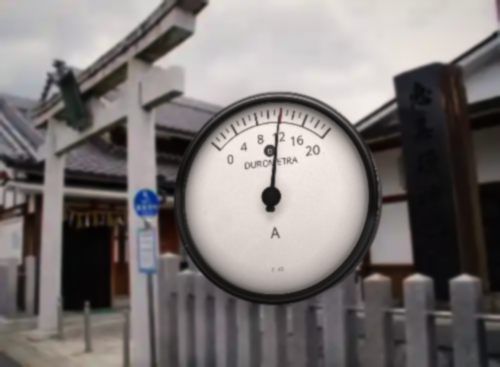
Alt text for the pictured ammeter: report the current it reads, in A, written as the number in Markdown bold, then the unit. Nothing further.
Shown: **12** A
